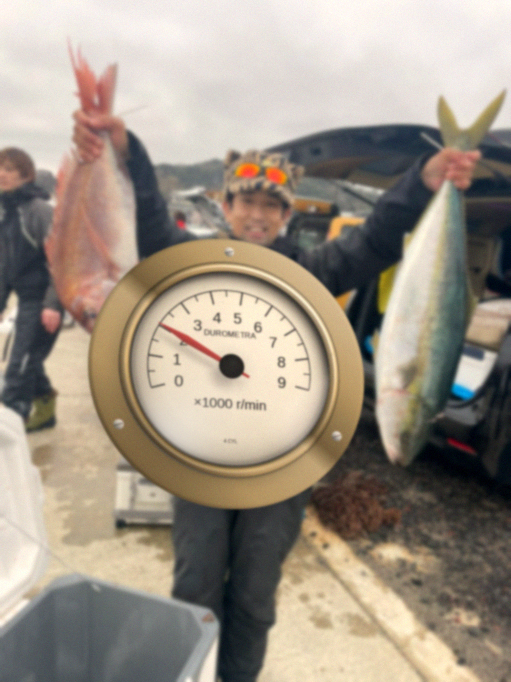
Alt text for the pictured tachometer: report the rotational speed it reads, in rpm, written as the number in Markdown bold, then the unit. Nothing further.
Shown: **2000** rpm
